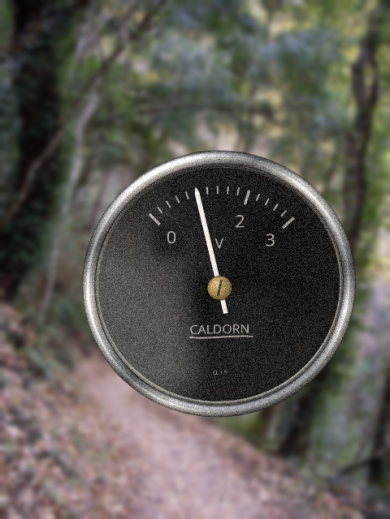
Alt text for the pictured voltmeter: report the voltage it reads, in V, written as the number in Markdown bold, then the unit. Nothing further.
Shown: **1** V
